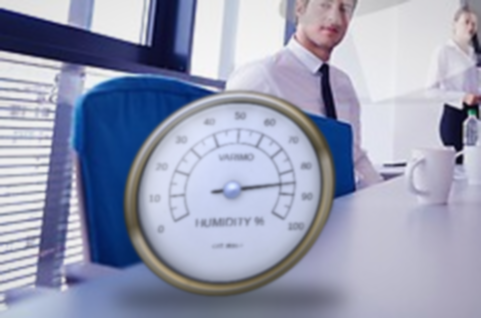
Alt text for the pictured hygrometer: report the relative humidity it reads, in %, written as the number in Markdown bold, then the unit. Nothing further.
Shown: **85** %
